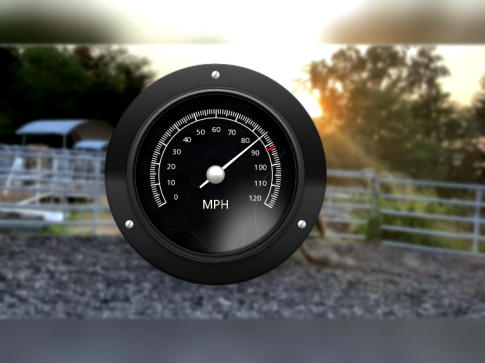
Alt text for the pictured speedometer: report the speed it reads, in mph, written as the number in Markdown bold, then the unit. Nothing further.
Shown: **85** mph
